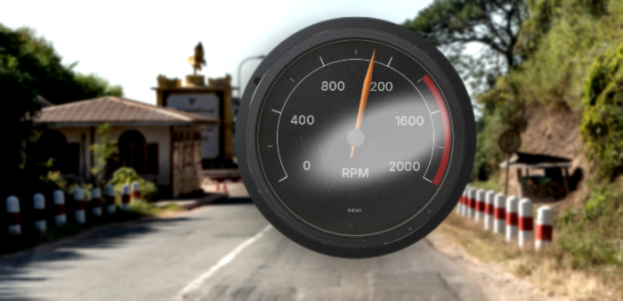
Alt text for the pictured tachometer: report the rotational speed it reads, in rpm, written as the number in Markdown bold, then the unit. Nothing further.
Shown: **1100** rpm
